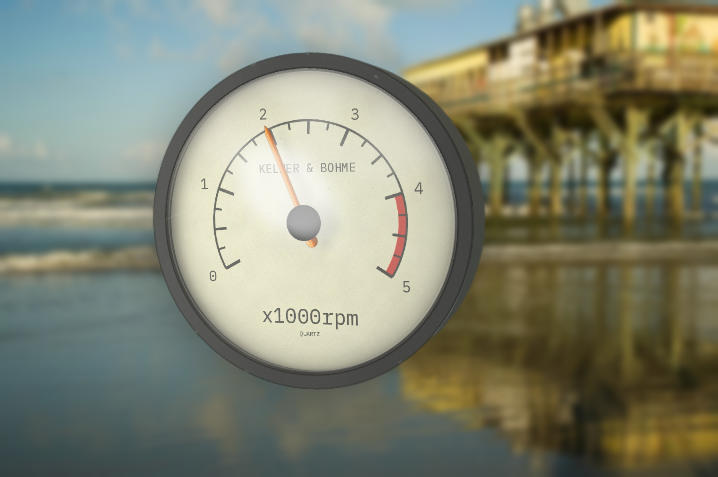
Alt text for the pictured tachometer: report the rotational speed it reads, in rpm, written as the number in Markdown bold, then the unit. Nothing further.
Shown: **2000** rpm
